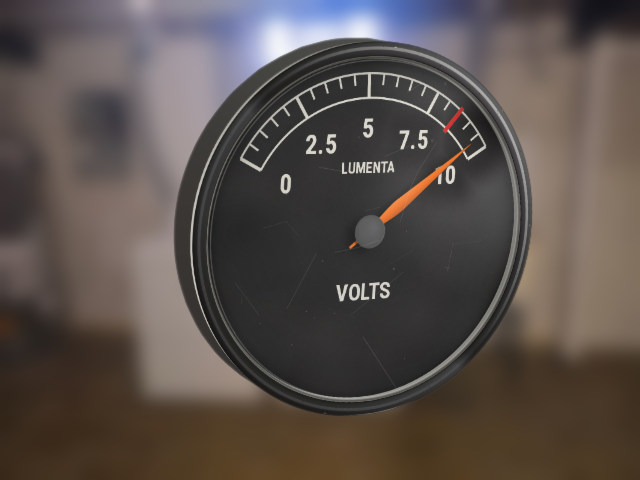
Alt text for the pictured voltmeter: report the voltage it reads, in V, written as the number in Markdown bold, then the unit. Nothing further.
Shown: **9.5** V
